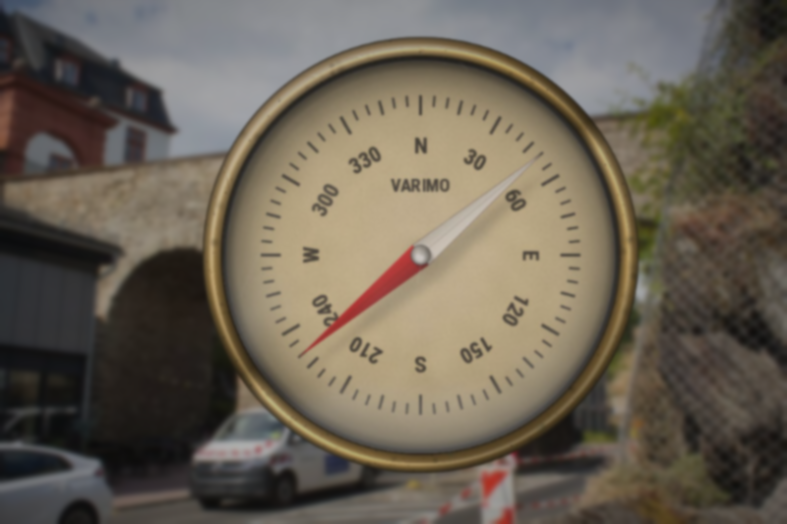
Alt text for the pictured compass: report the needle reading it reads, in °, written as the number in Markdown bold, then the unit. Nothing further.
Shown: **230** °
